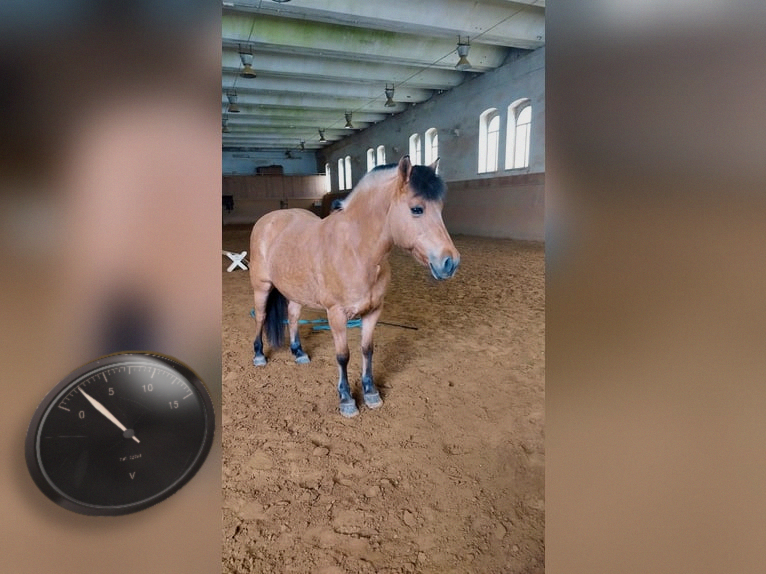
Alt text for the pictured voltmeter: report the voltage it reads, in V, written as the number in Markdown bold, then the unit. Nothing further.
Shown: **2.5** V
